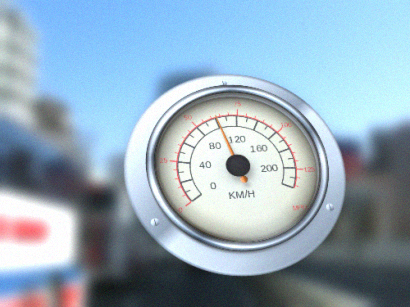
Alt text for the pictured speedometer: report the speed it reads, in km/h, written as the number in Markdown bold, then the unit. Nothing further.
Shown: **100** km/h
